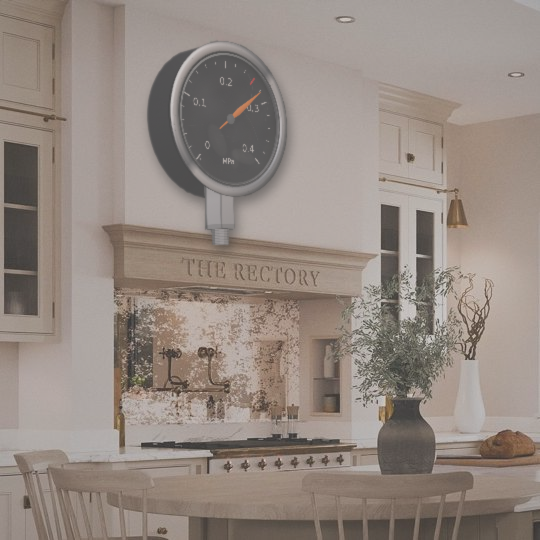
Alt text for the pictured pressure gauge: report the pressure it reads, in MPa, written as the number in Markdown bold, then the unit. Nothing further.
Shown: **0.28** MPa
